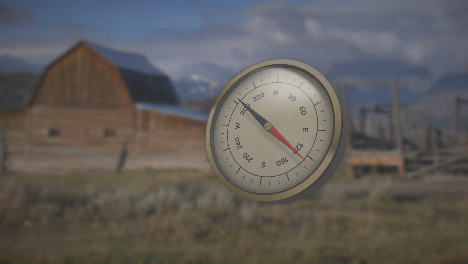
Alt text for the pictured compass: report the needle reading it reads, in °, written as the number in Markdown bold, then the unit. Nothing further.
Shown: **125** °
